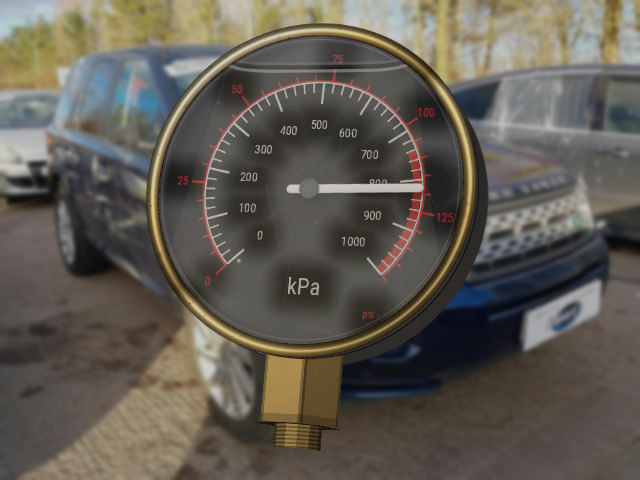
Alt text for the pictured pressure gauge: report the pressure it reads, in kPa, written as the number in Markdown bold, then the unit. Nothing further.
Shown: **820** kPa
